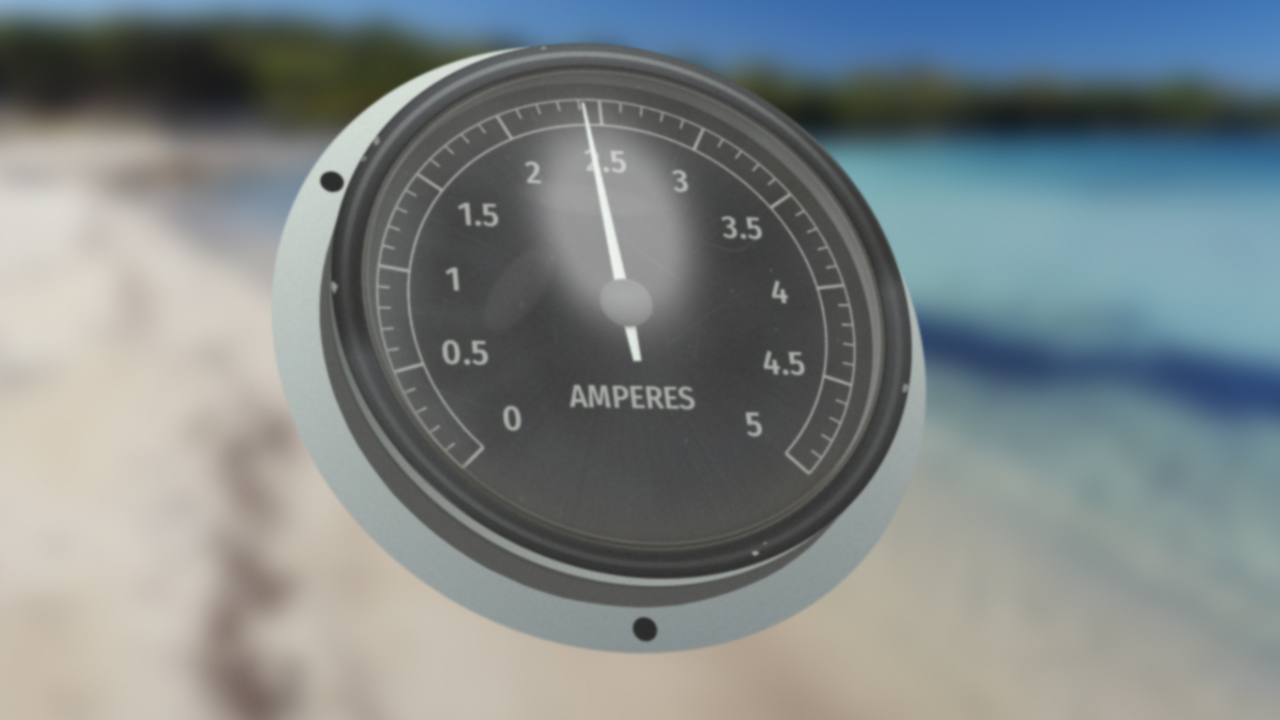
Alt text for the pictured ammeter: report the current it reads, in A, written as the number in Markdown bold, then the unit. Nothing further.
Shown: **2.4** A
